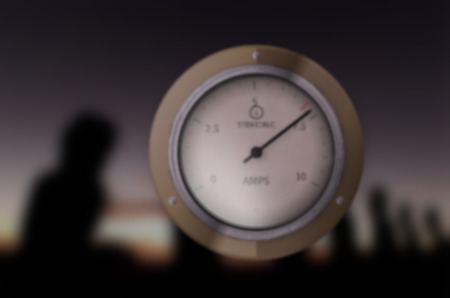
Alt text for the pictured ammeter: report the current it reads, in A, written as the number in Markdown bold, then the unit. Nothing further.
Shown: **7.25** A
